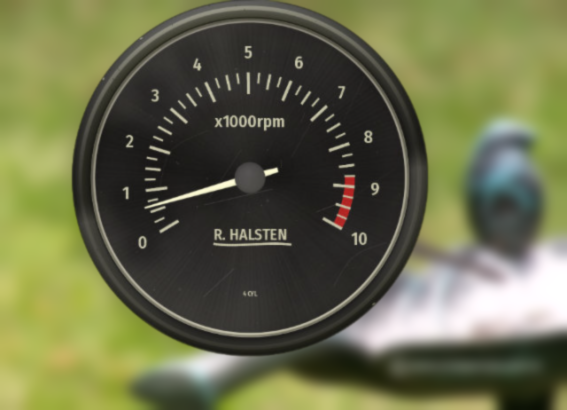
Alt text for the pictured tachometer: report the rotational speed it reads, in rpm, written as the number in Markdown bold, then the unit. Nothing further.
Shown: **625** rpm
